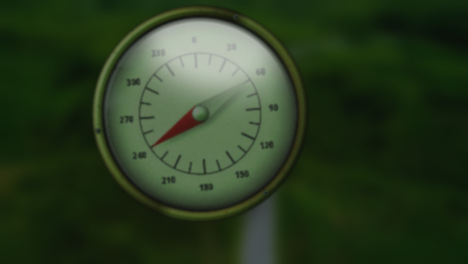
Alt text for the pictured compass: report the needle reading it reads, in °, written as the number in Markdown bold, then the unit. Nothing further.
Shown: **240** °
